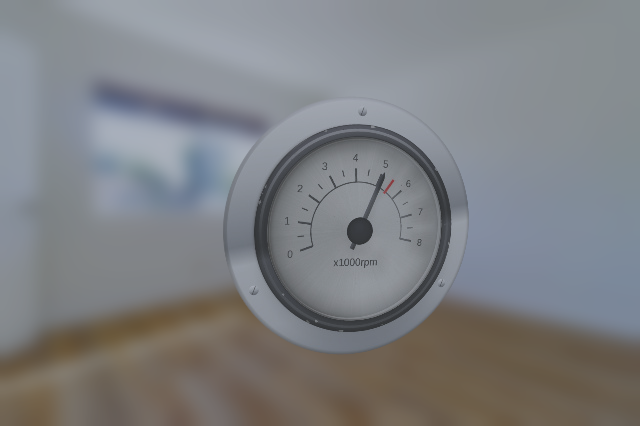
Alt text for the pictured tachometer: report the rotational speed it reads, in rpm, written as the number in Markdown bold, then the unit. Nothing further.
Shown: **5000** rpm
